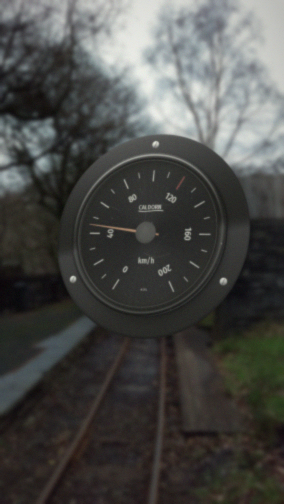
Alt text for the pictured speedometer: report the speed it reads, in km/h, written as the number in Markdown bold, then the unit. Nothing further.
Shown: **45** km/h
